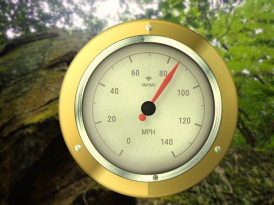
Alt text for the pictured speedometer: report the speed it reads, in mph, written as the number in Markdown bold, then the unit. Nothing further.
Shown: **85** mph
